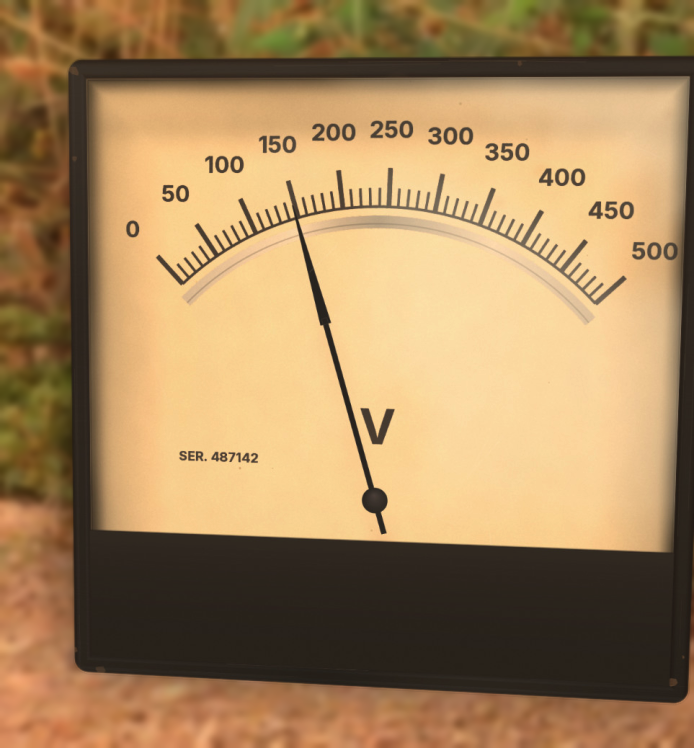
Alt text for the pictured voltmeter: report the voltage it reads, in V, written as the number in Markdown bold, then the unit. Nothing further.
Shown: **150** V
